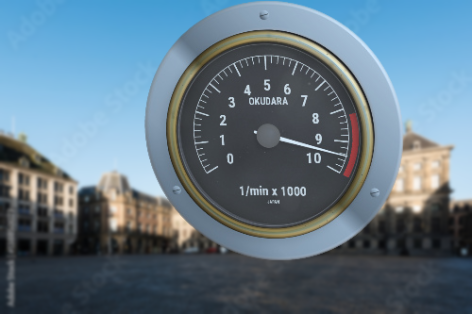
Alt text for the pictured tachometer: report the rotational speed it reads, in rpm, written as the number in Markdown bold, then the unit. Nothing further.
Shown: **9400** rpm
